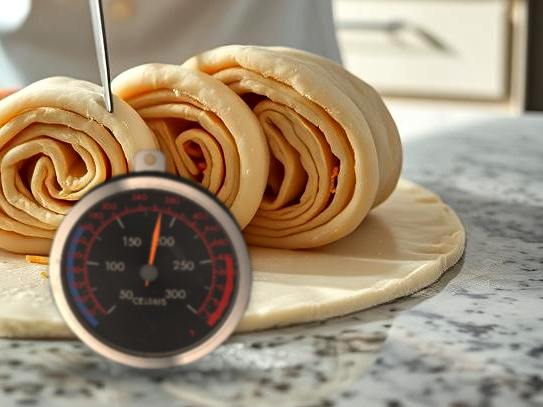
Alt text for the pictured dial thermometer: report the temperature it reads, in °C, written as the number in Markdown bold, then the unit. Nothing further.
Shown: **187.5** °C
